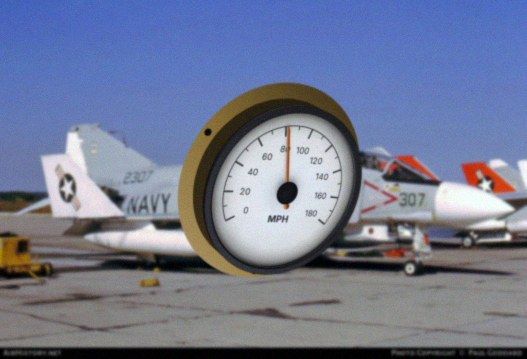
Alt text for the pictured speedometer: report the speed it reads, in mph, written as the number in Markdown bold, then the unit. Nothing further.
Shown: **80** mph
